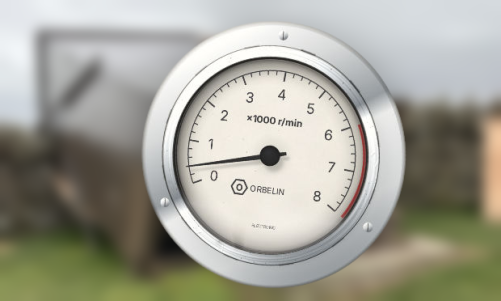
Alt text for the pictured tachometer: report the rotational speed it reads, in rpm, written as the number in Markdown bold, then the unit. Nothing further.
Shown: **400** rpm
